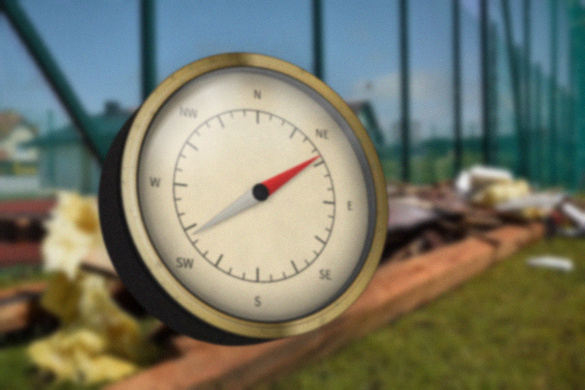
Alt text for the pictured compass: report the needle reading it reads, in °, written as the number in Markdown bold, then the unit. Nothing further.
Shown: **55** °
